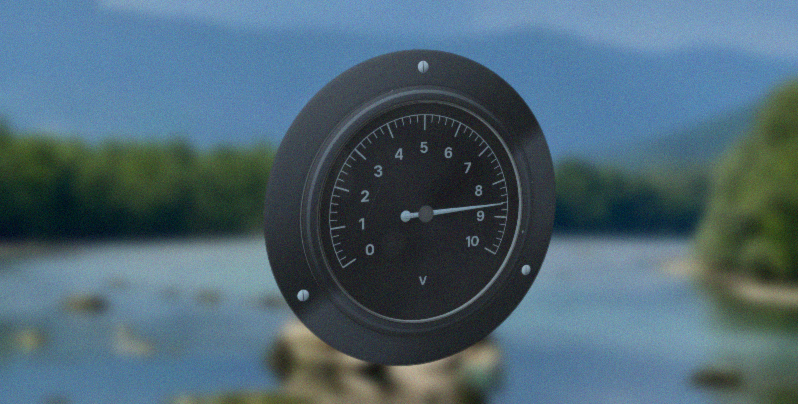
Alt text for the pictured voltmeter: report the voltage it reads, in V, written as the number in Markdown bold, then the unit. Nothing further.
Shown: **8.6** V
